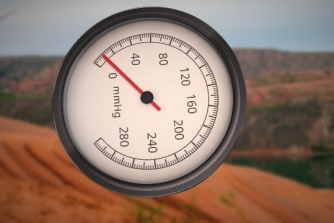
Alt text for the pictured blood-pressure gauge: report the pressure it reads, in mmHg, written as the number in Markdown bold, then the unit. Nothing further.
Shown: **10** mmHg
